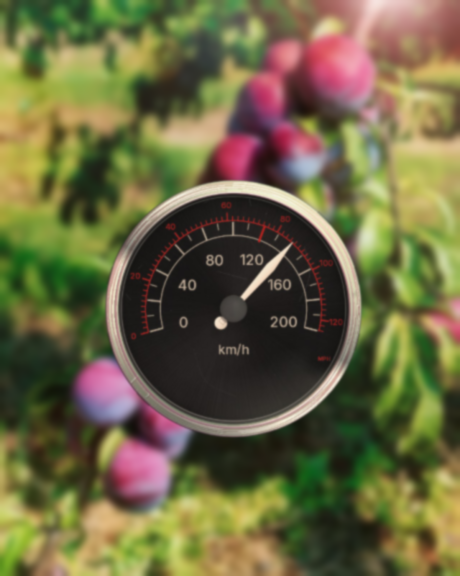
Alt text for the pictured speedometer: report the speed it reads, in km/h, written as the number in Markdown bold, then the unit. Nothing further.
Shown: **140** km/h
